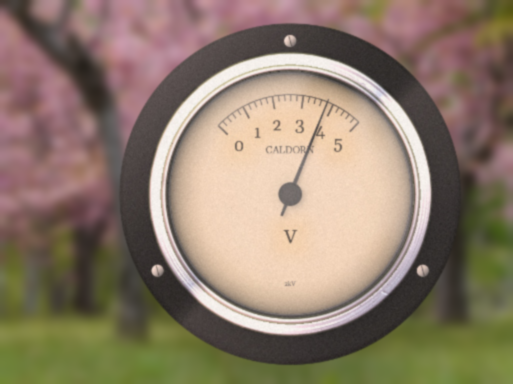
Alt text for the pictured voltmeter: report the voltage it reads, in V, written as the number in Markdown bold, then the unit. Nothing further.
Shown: **3.8** V
